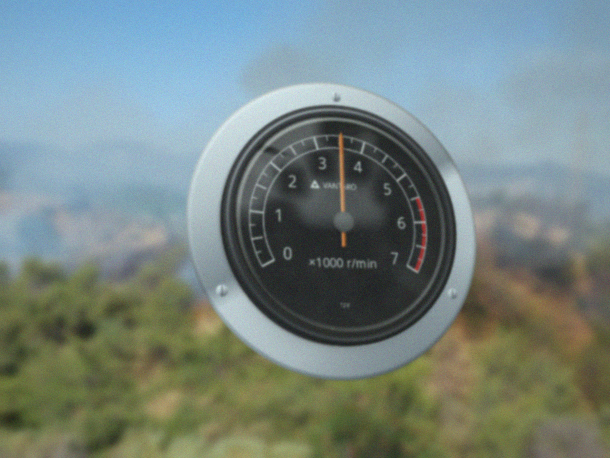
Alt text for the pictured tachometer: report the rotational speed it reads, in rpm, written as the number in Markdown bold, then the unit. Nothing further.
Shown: **3500** rpm
